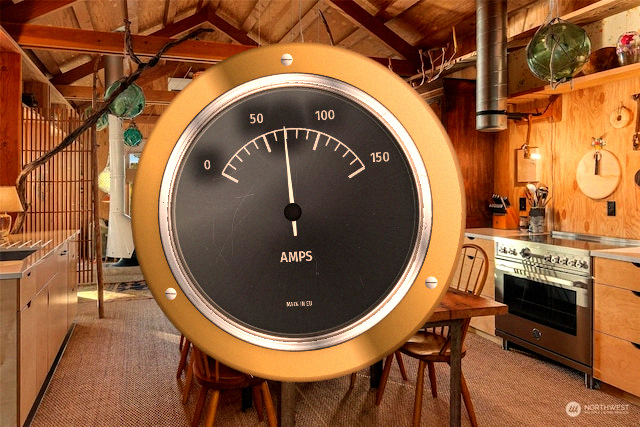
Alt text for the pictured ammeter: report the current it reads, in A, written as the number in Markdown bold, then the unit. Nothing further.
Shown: **70** A
